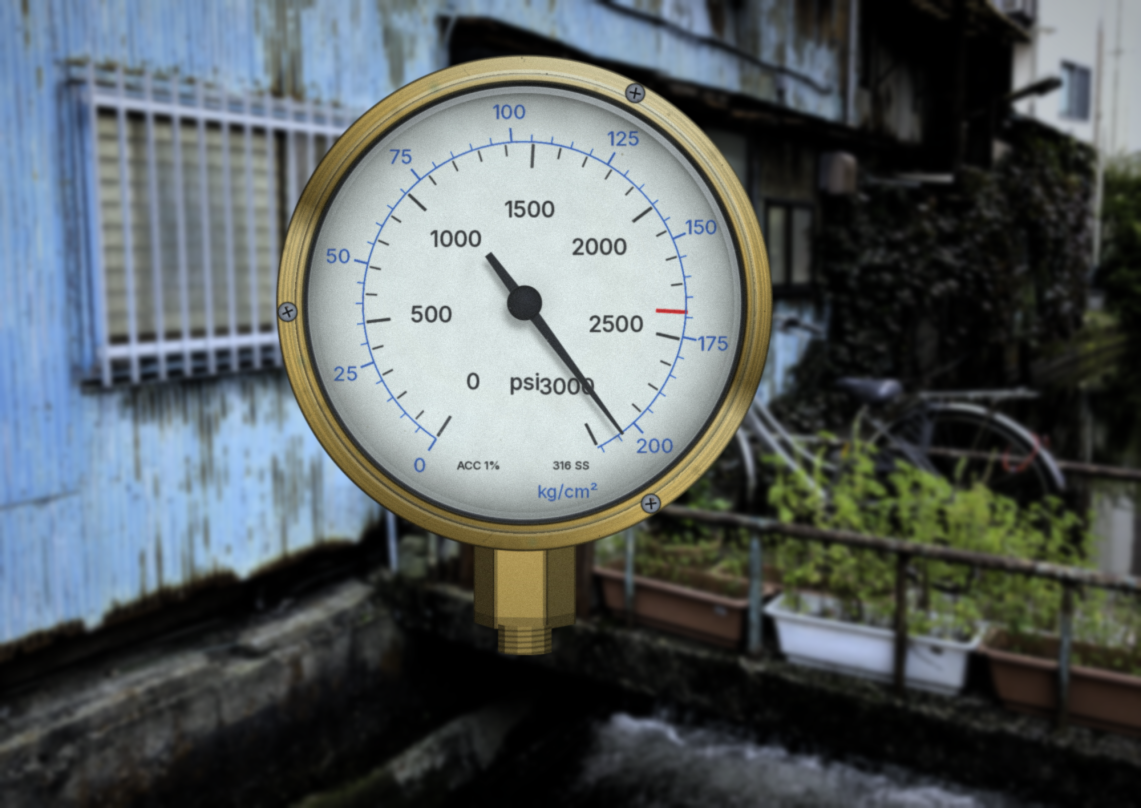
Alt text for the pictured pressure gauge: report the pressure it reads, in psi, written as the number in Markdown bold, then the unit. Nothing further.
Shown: **2900** psi
